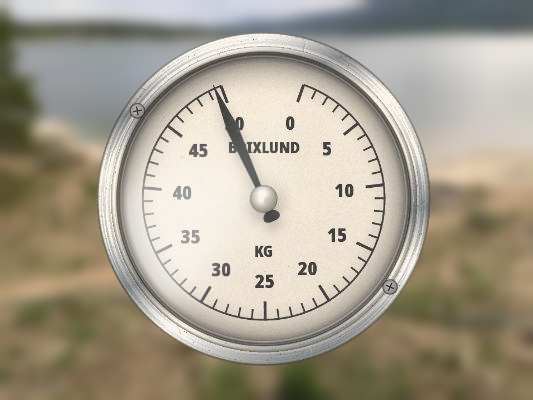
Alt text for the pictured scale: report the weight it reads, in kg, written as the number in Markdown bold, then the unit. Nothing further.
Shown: **49.5** kg
